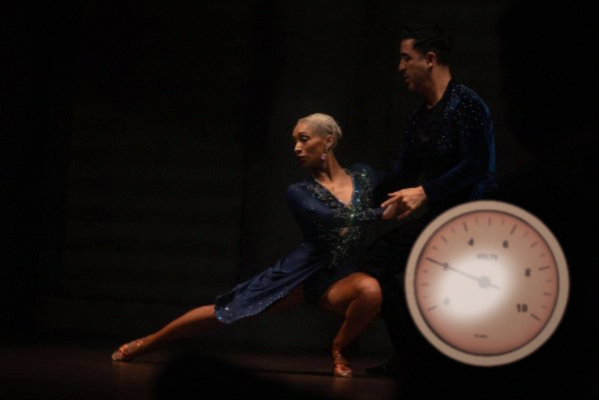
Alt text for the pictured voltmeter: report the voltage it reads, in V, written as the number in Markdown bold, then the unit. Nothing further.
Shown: **2** V
